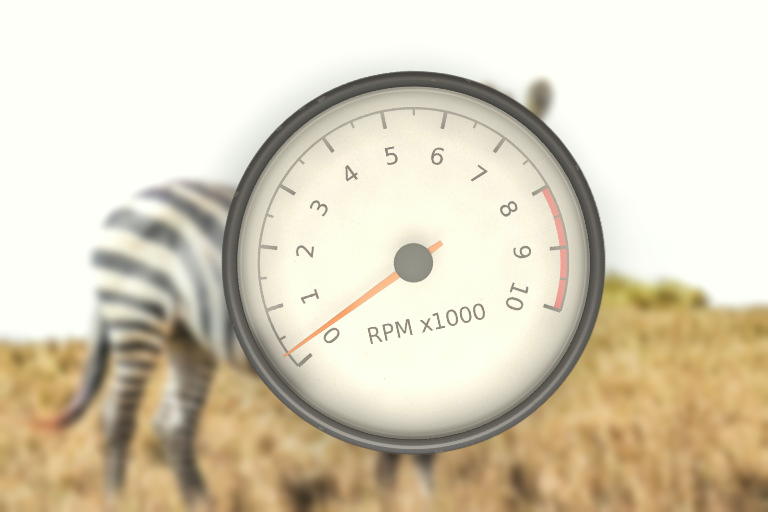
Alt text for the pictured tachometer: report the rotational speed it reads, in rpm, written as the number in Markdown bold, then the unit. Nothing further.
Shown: **250** rpm
